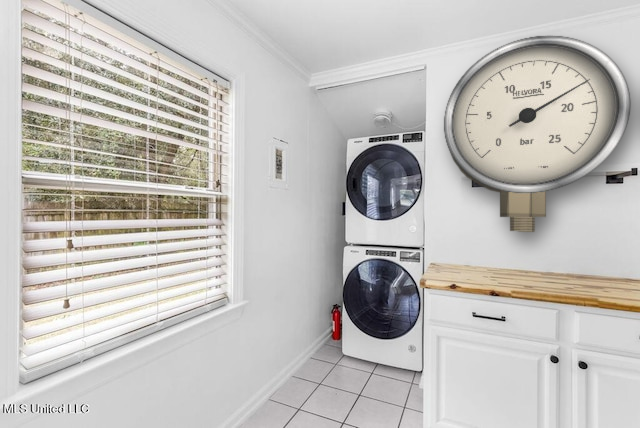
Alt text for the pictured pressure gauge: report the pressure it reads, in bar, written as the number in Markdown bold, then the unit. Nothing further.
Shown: **18** bar
